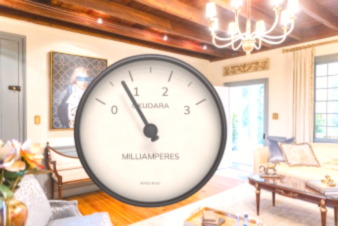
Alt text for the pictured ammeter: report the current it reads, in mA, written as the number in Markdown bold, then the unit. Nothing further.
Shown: **0.75** mA
